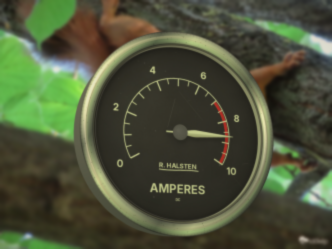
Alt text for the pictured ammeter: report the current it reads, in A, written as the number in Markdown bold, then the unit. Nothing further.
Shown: **8.75** A
